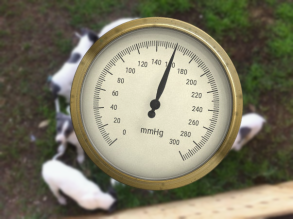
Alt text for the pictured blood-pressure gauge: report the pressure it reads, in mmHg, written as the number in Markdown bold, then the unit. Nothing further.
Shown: **160** mmHg
